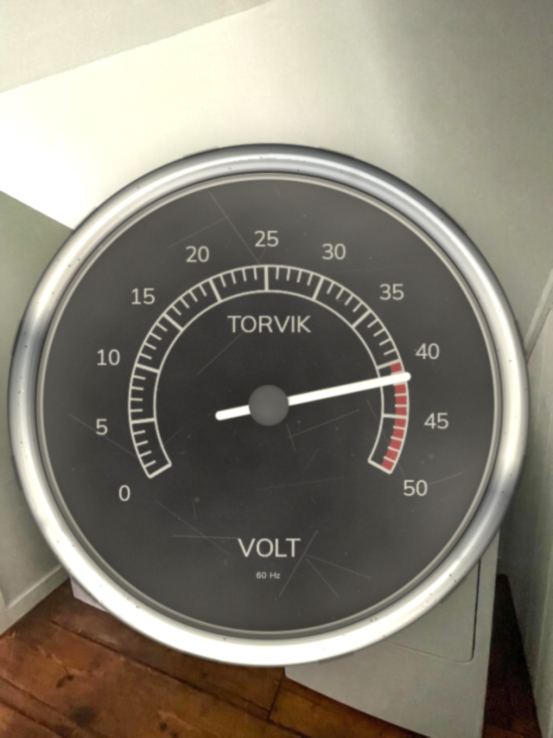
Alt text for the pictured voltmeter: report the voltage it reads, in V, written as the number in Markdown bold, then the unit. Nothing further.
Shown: **41.5** V
